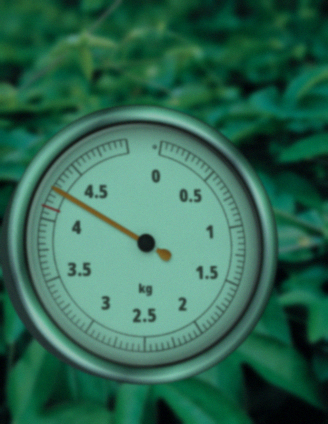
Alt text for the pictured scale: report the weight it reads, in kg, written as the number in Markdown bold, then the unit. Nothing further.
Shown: **4.25** kg
